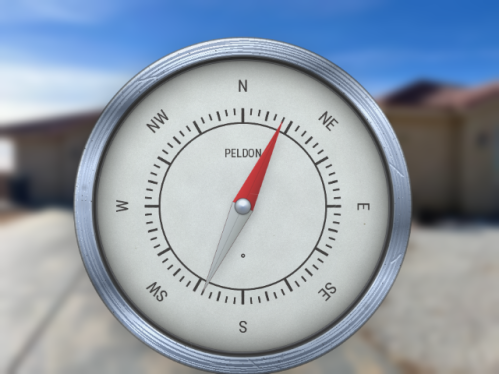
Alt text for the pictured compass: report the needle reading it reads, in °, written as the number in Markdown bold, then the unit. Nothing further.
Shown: **25** °
